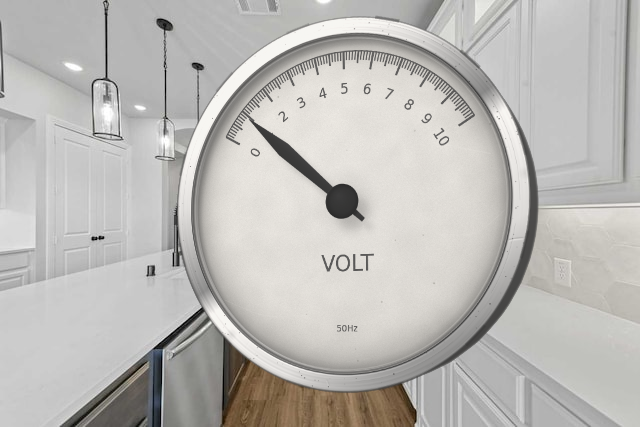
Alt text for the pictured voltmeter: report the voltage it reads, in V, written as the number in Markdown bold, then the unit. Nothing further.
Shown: **1** V
